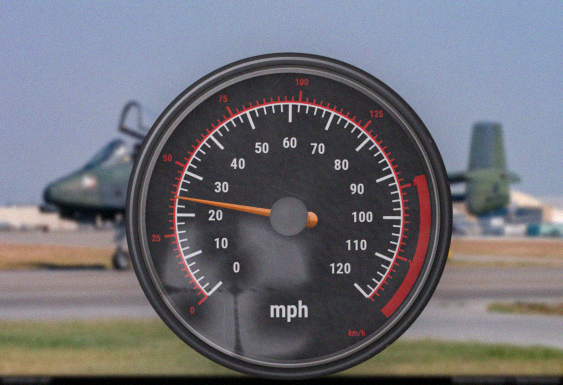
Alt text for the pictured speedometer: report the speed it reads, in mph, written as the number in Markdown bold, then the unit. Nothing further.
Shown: **24** mph
